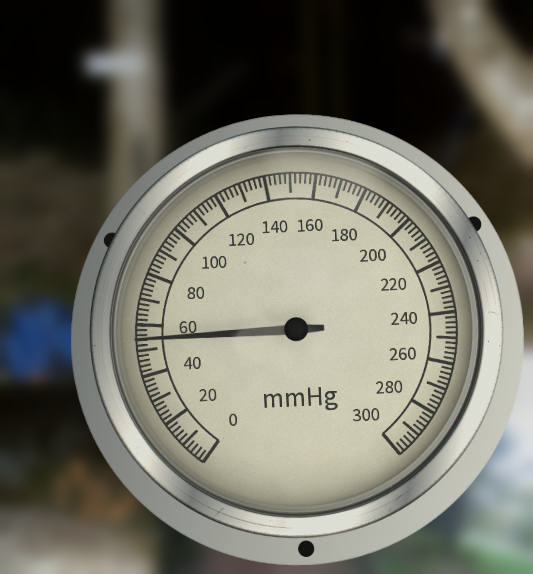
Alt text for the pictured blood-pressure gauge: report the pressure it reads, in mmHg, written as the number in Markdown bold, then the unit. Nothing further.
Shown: **54** mmHg
